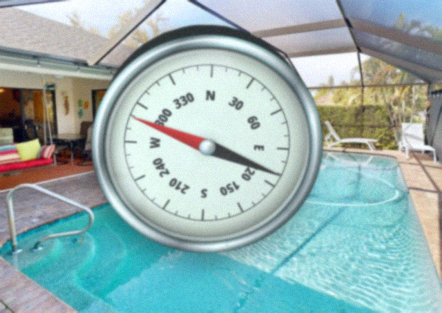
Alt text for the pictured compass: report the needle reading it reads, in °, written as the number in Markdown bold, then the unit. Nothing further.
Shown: **290** °
